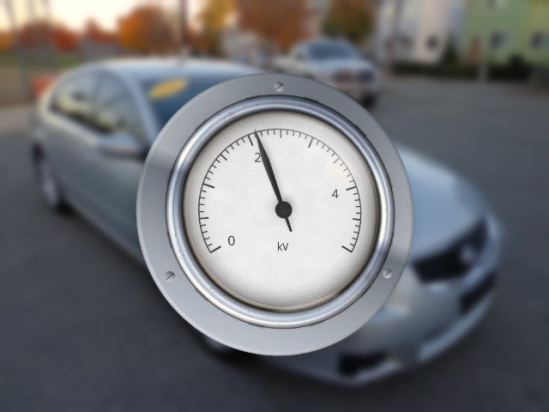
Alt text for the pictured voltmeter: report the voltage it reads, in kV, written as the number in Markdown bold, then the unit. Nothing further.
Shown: **2.1** kV
